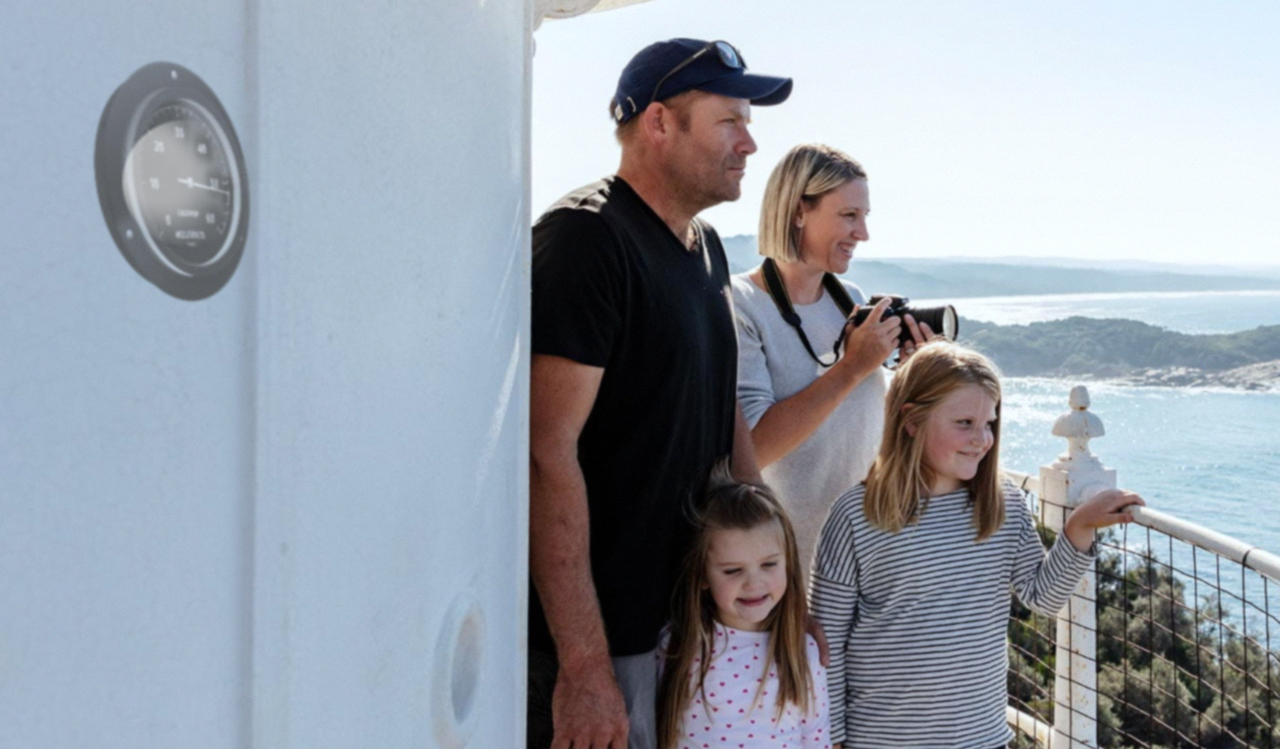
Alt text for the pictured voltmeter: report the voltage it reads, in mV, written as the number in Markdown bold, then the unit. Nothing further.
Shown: **52** mV
